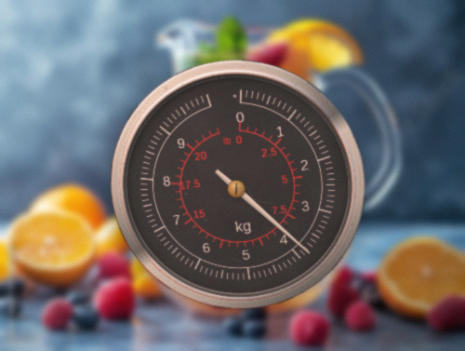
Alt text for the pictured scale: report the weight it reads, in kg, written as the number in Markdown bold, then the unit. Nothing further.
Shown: **3.8** kg
